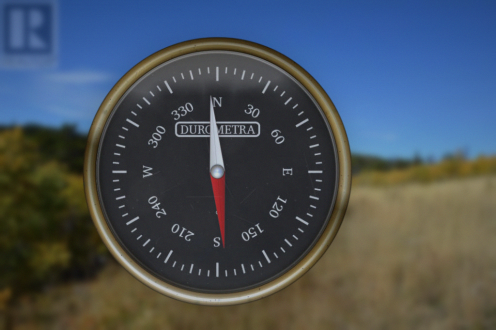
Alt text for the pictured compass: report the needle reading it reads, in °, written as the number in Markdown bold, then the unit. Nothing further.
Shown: **175** °
